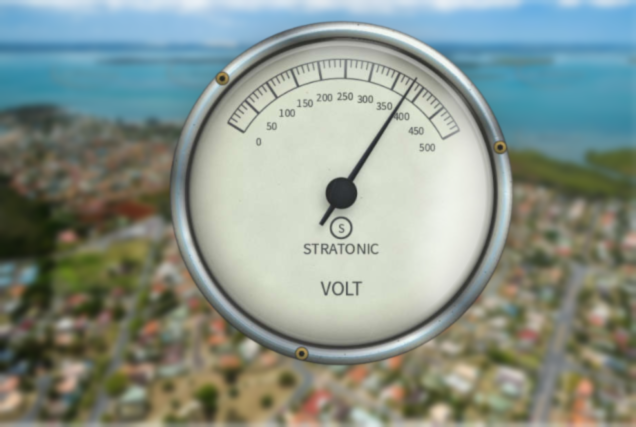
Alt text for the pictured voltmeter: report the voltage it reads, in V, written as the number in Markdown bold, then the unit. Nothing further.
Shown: **380** V
